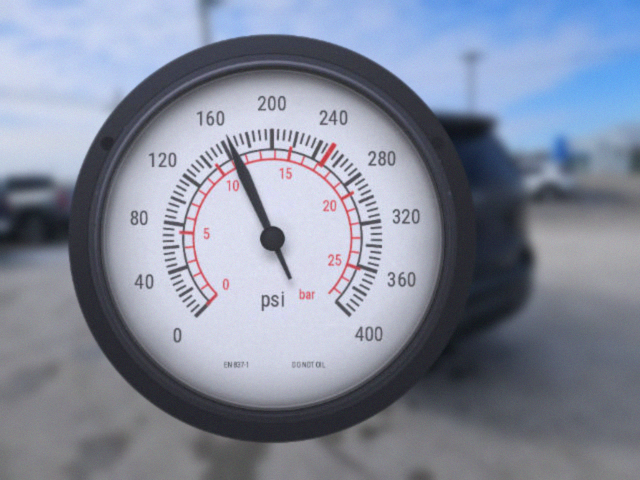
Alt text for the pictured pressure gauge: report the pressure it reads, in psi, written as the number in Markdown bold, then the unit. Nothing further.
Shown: **165** psi
